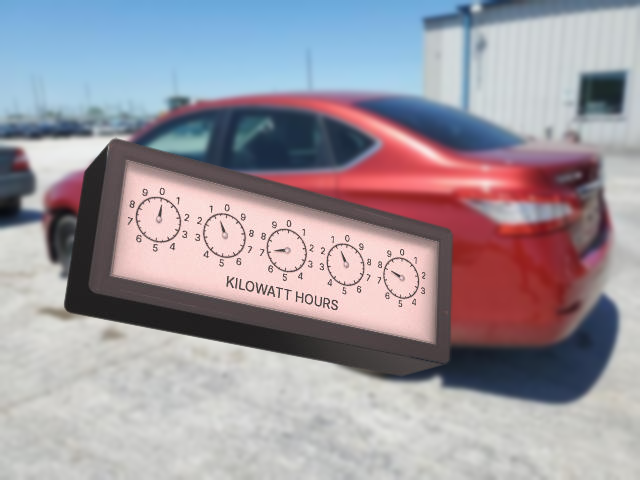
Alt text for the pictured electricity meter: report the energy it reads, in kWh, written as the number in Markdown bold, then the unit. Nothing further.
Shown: **708** kWh
